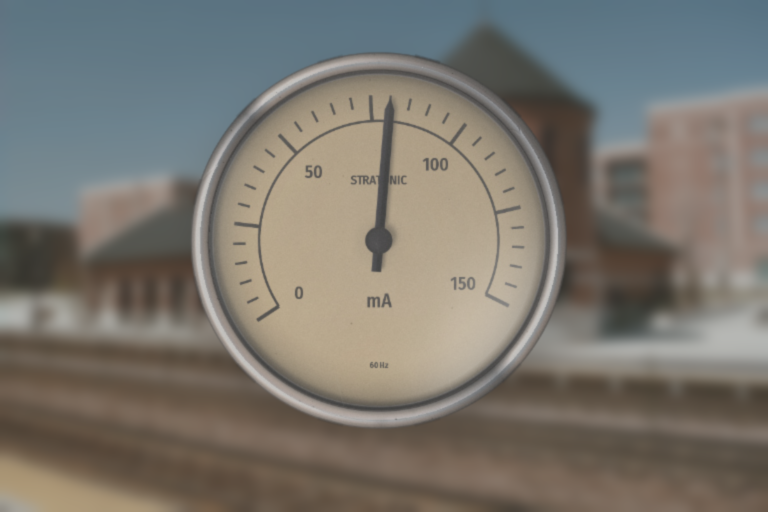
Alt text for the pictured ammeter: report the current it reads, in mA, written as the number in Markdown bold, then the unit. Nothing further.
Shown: **80** mA
